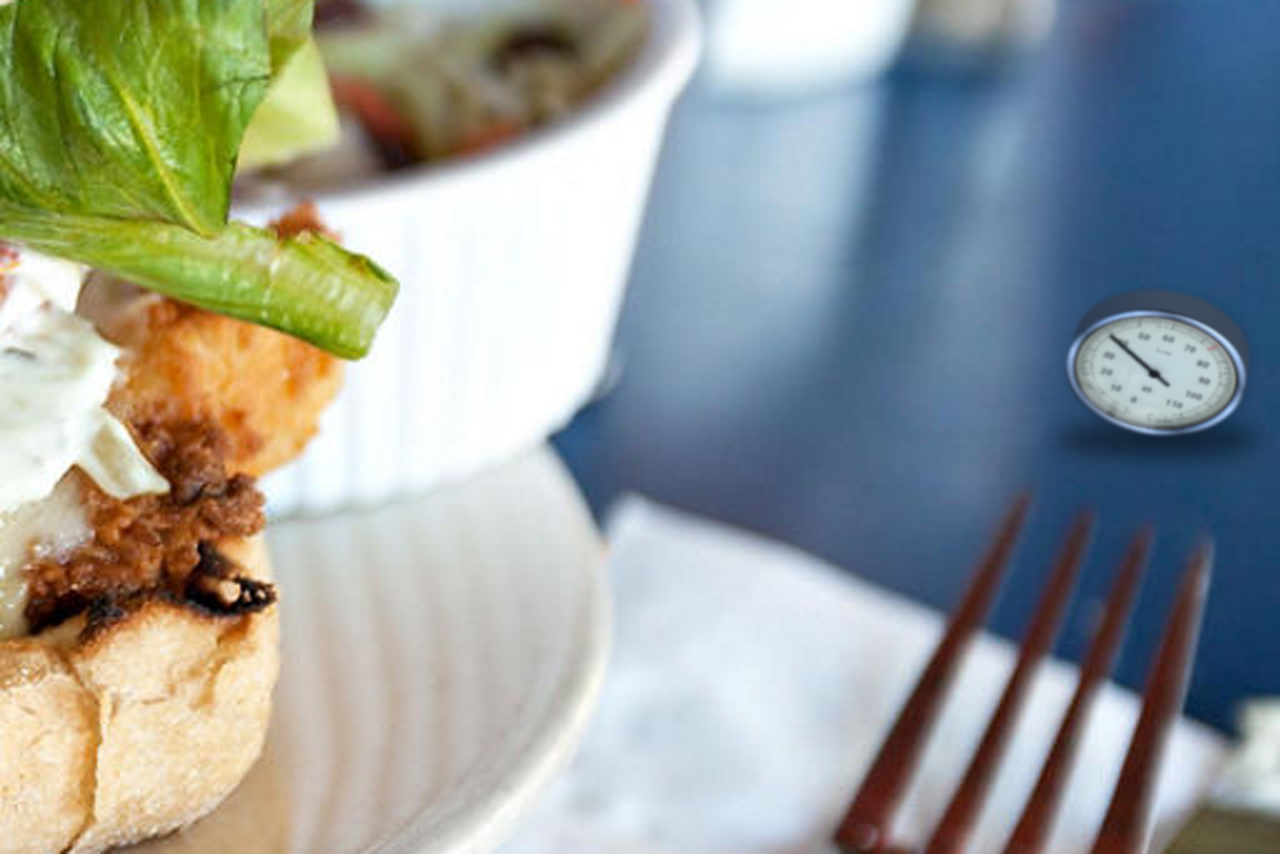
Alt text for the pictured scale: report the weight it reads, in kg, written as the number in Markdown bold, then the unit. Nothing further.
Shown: **40** kg
